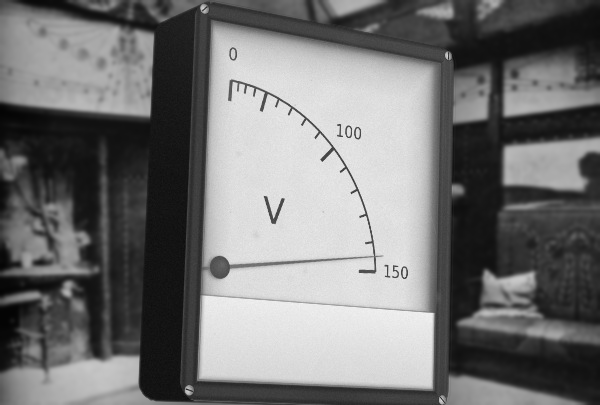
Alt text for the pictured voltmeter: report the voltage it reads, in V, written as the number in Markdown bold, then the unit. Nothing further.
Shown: **145** V
